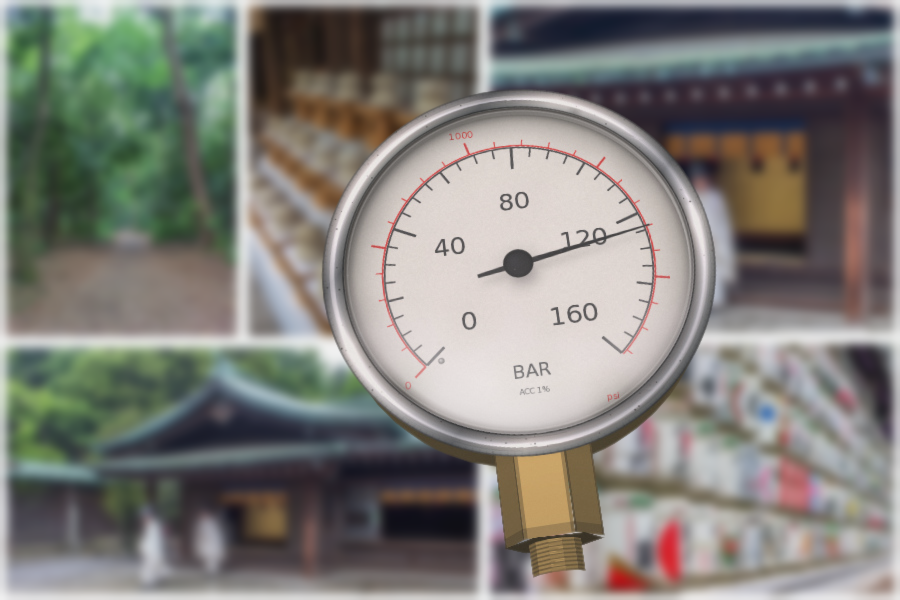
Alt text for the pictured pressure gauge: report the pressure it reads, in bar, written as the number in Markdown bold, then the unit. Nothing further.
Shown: **125** bar
